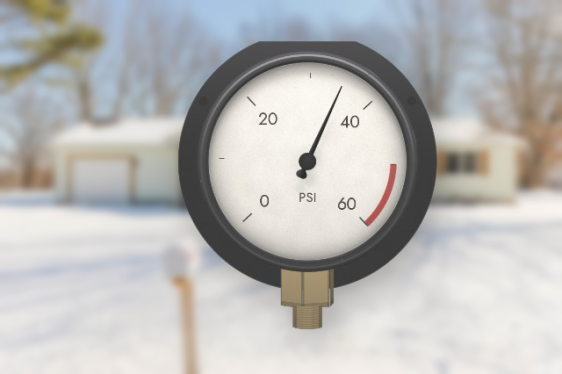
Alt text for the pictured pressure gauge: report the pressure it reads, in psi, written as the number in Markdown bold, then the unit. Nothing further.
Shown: **35** psi
